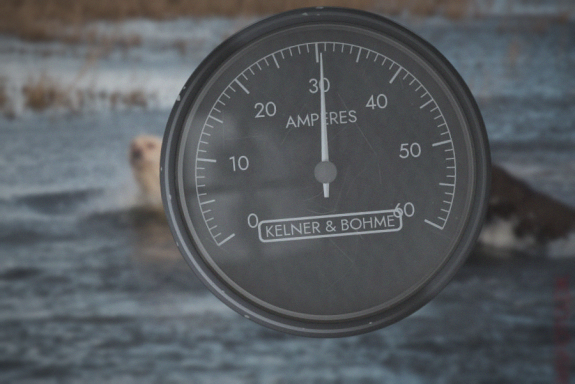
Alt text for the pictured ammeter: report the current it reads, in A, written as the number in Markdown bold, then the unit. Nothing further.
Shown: **30.5** A
